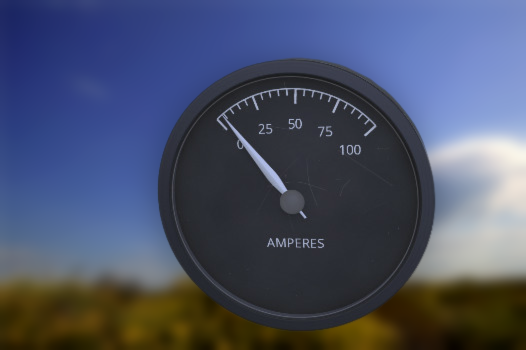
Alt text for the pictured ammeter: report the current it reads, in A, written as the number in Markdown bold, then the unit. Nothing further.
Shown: **5** A
